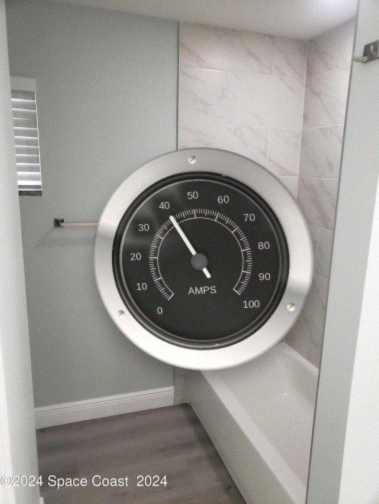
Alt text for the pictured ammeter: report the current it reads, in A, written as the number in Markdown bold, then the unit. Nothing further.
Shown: **40** A
